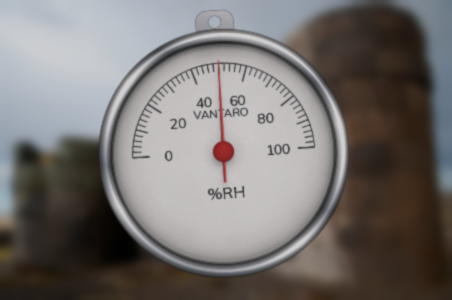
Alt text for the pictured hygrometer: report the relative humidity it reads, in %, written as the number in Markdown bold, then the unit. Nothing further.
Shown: **50** %
